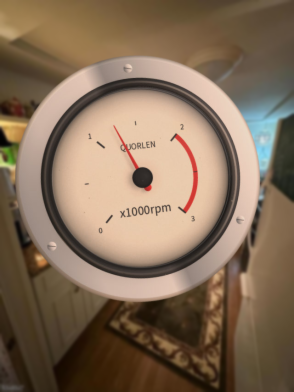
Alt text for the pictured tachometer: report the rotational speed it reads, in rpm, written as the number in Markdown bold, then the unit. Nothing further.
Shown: **1250** rpm
